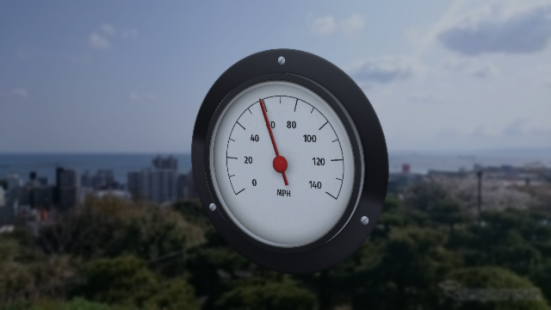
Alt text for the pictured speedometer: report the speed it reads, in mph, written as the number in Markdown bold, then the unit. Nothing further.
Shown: **60** mph
